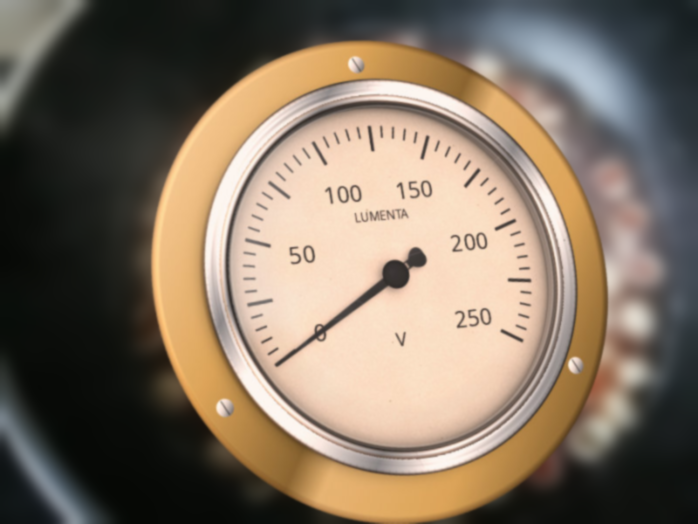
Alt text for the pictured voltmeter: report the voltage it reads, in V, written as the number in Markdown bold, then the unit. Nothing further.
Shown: **0** V
